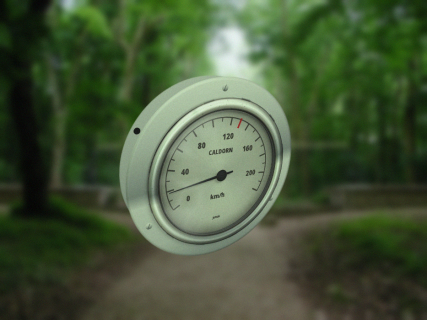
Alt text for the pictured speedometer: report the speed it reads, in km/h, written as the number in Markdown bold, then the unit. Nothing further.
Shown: **20** km/h
